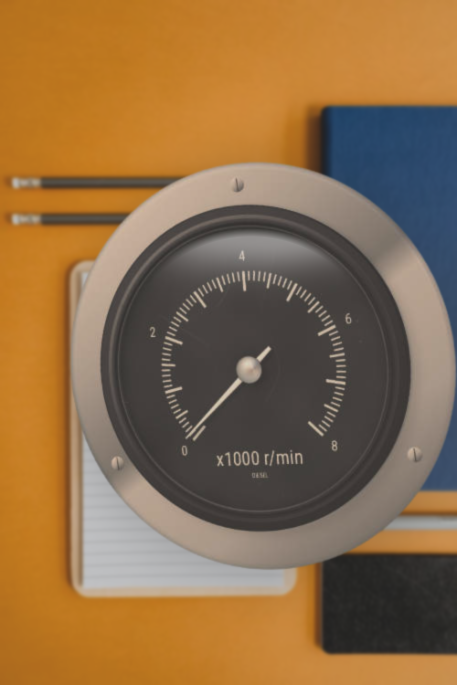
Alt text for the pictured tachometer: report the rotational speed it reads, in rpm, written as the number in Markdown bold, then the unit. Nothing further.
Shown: **100** rpm
